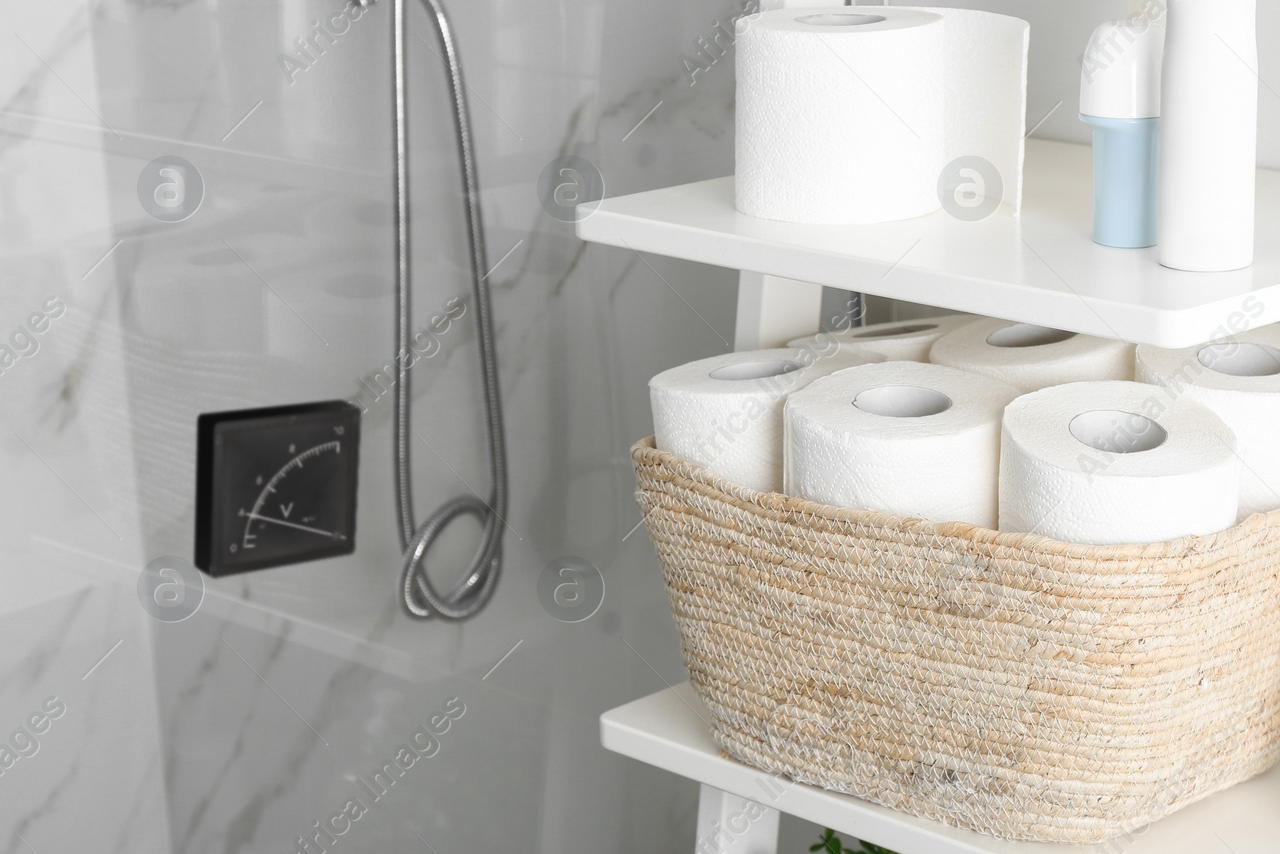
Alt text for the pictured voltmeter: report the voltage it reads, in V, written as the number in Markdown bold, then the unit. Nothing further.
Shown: **4** V
